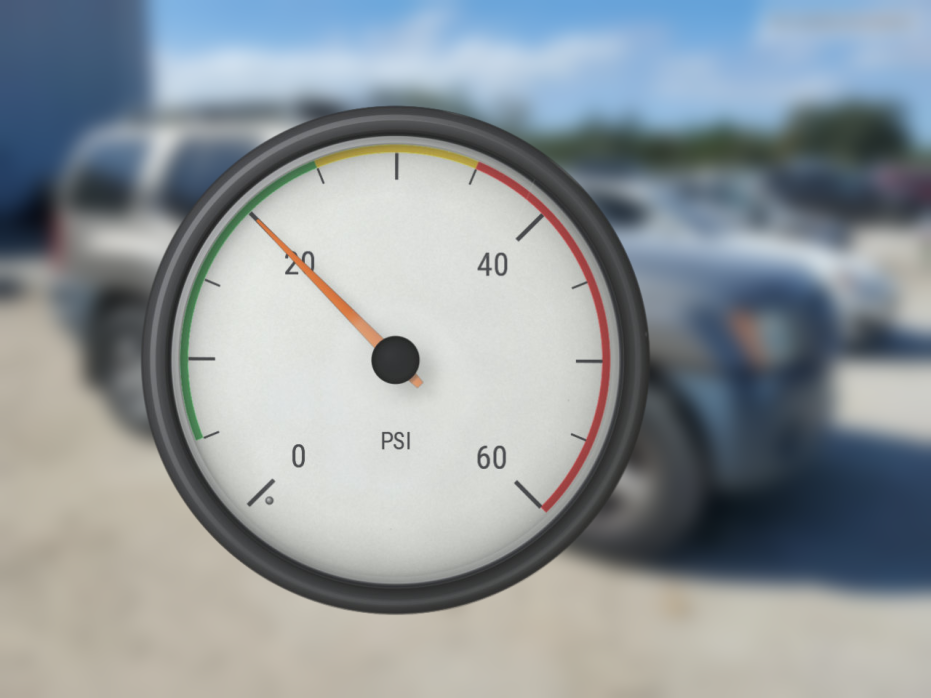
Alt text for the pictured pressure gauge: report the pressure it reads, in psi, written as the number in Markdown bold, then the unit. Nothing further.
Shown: **20** psi
